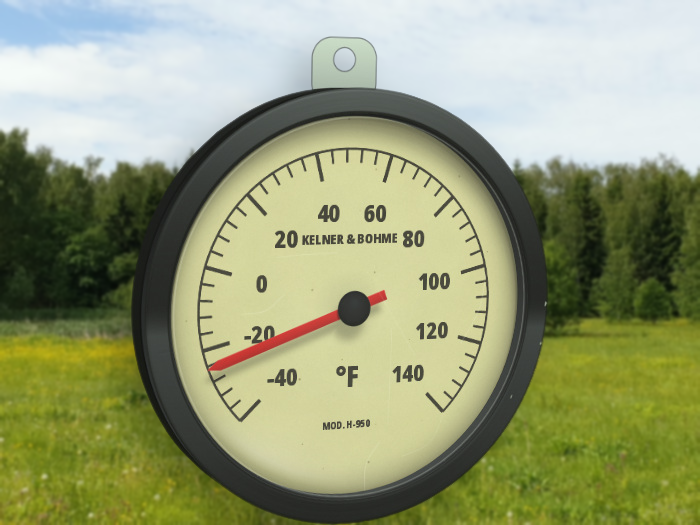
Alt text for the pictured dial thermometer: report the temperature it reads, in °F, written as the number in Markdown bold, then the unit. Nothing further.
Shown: **-24** °F
